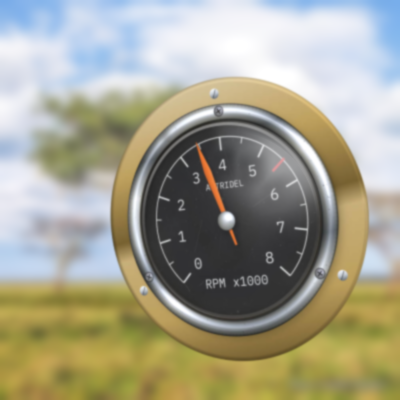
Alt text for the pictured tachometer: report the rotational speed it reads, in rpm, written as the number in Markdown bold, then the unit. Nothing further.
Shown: **3500** rpm
